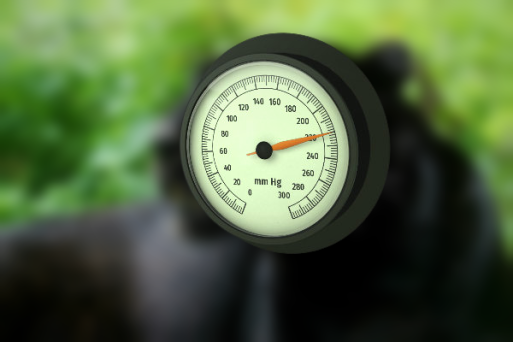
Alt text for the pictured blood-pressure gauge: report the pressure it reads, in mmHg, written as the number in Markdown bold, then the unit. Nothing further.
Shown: **220** mmHg
